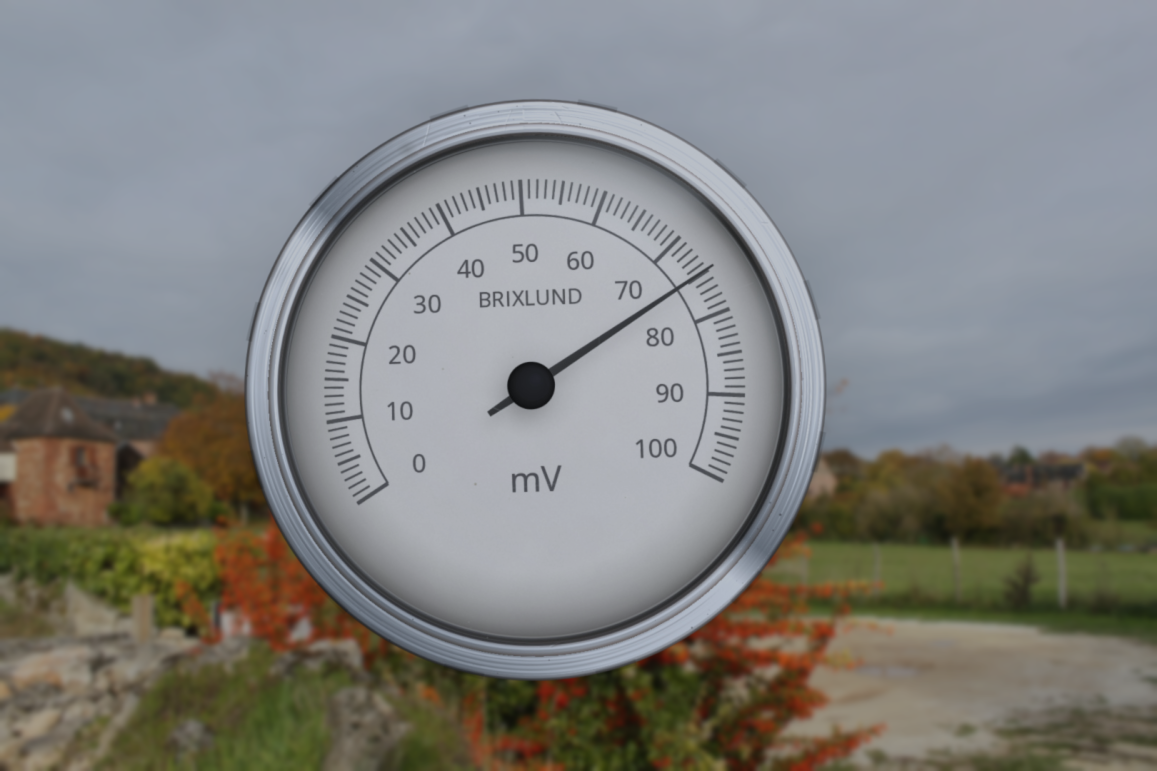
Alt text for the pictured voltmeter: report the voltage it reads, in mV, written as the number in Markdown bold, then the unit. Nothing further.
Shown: **75** mV
